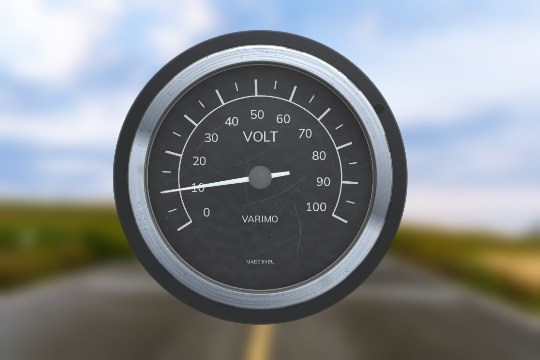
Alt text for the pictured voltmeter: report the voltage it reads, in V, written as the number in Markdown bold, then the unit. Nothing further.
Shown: **10** V
